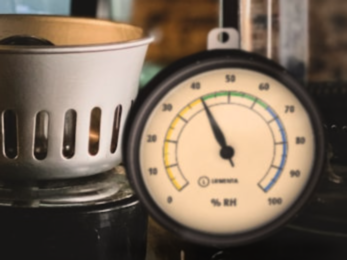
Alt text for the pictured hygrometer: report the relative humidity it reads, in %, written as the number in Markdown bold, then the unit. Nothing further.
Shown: **40** %
